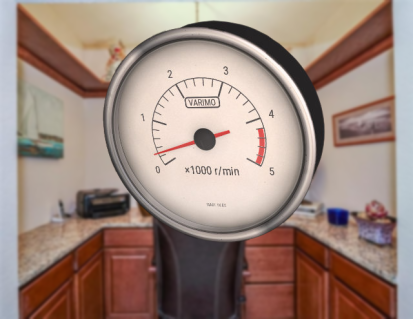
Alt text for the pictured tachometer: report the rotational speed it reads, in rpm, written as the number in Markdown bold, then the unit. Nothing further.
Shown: **300** rpm
